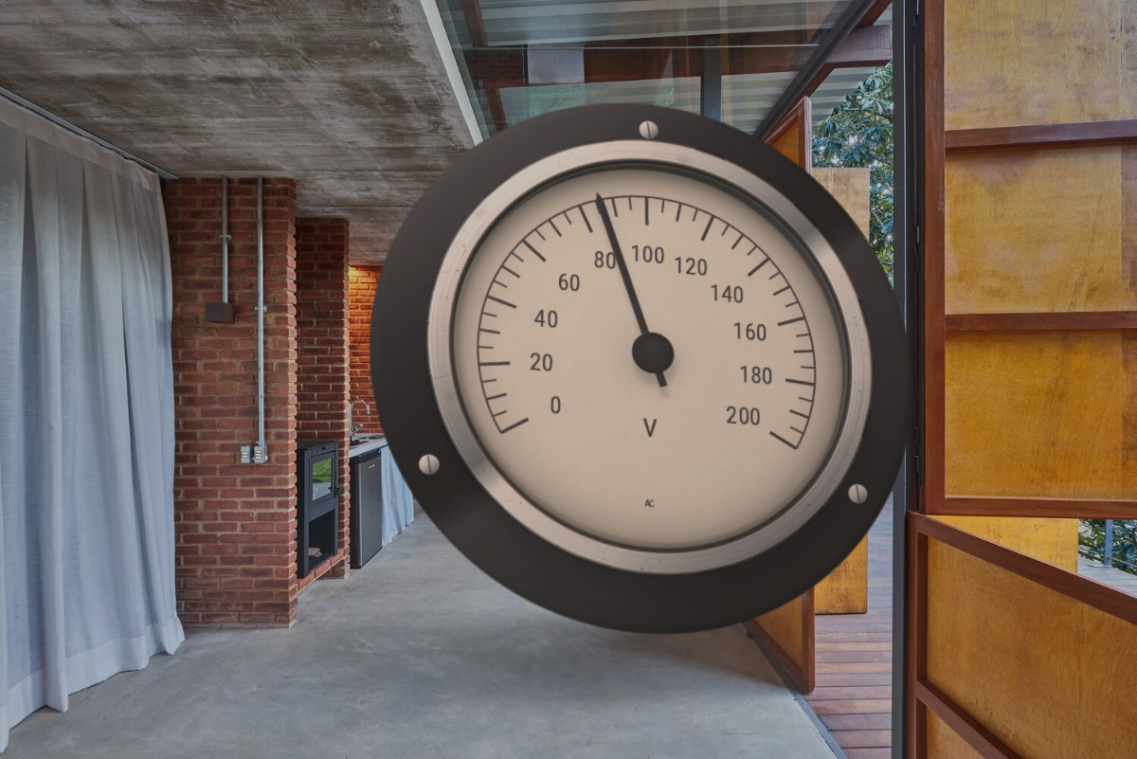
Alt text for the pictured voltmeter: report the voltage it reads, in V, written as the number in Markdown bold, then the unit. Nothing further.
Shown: **85** V
